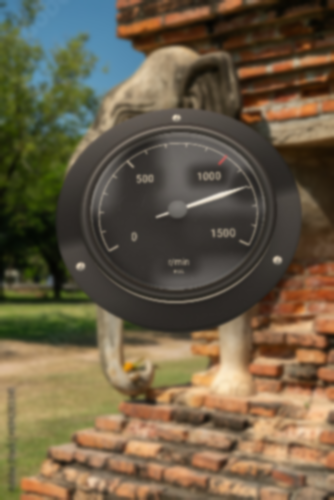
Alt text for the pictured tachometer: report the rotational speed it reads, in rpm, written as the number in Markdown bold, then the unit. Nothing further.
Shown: **1200** rpm
